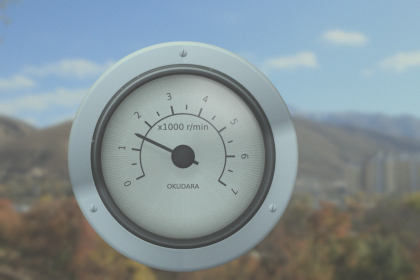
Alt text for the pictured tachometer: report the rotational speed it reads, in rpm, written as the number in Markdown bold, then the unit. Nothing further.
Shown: **1500** rpm
